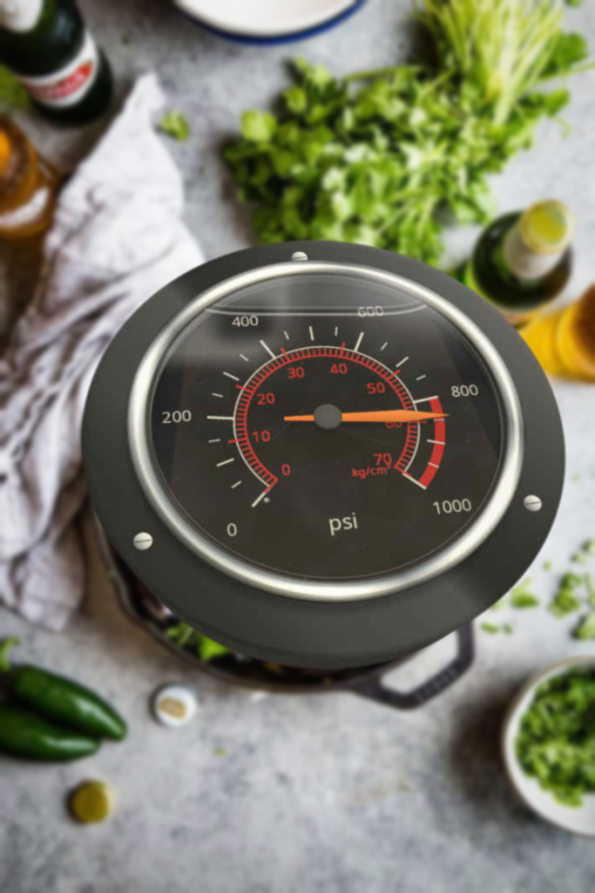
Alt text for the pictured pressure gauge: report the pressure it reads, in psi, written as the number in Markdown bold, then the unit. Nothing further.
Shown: **850** psi
